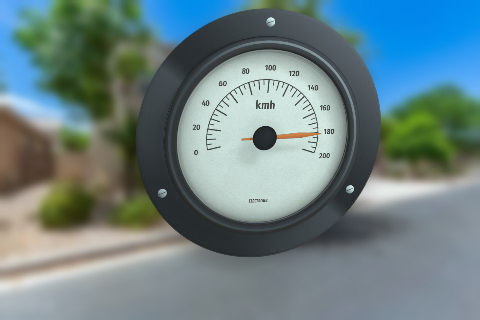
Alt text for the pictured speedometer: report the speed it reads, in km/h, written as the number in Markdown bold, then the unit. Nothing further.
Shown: **180** km/h
